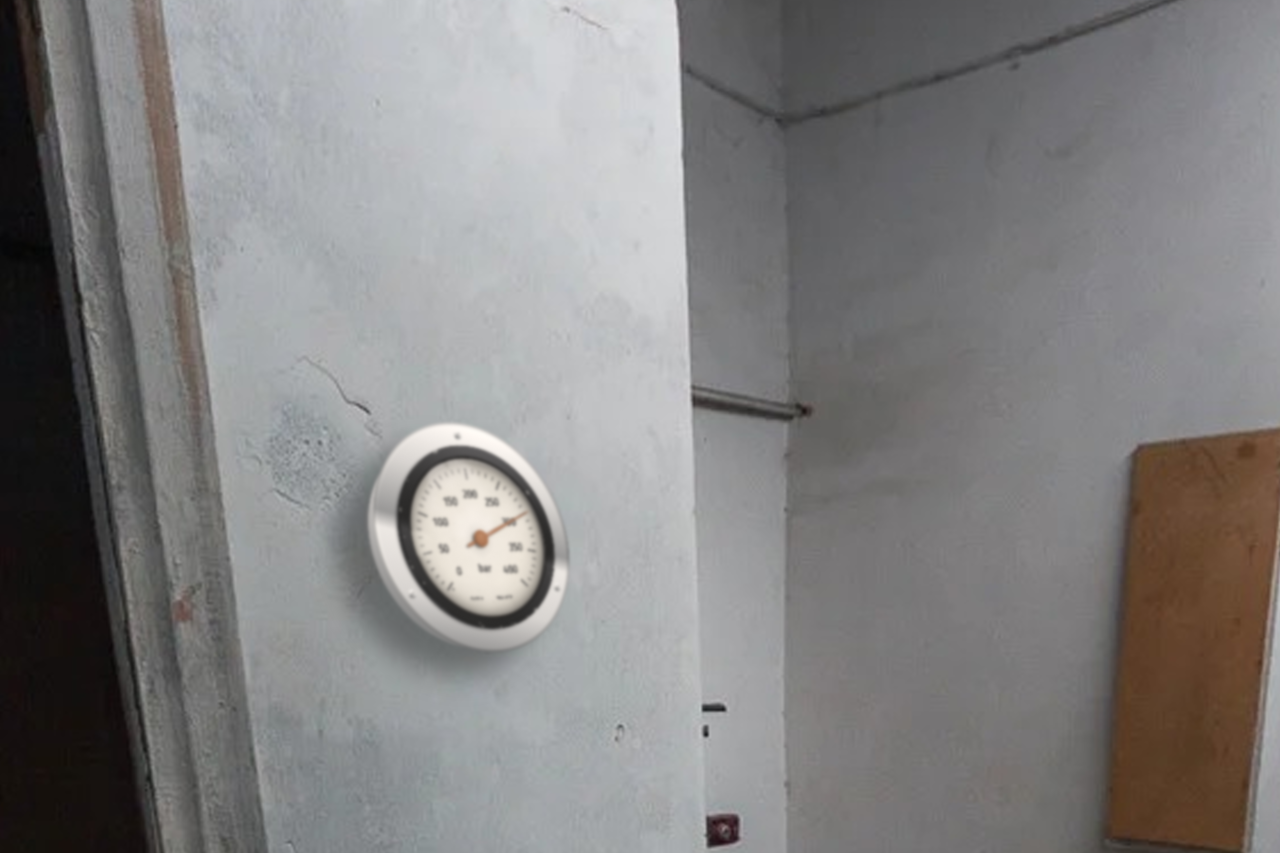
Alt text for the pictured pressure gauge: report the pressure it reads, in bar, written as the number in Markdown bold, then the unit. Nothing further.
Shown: **300** bar
